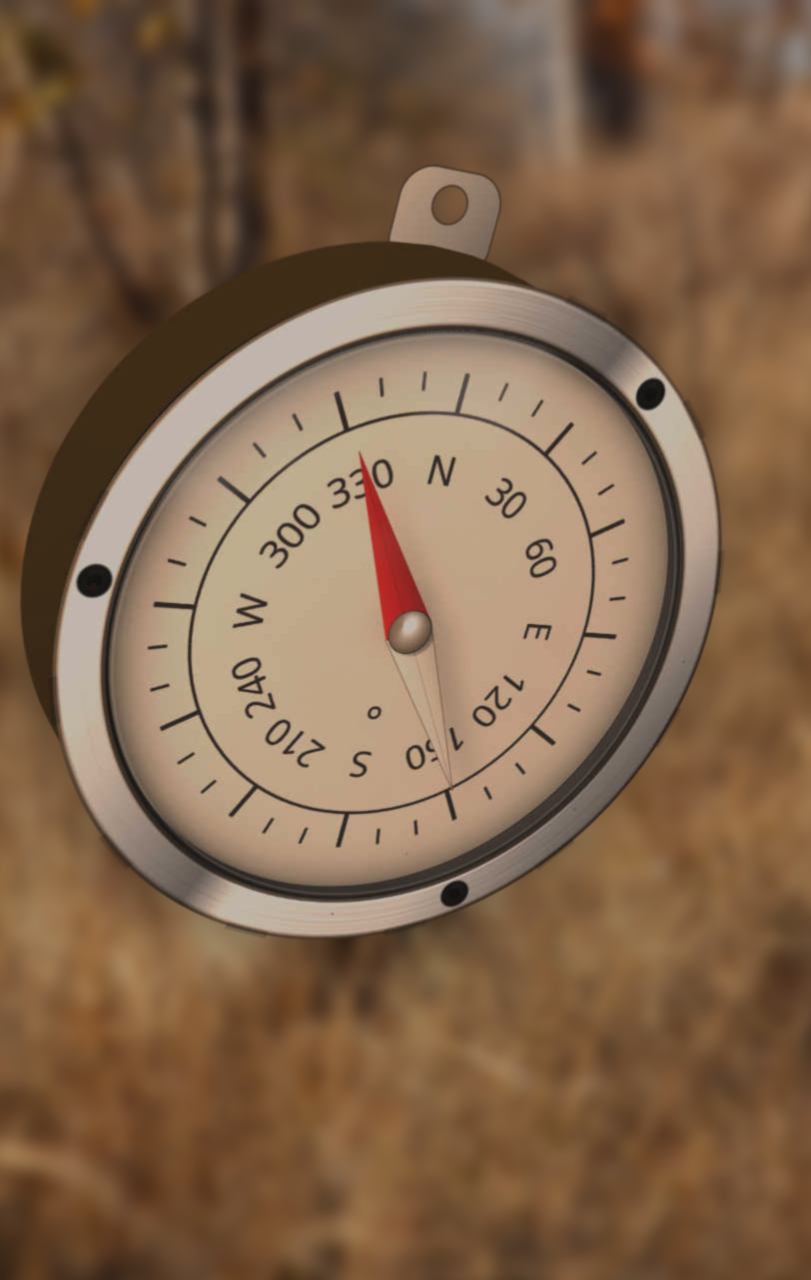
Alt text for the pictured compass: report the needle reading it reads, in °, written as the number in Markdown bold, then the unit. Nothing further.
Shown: **330** °
